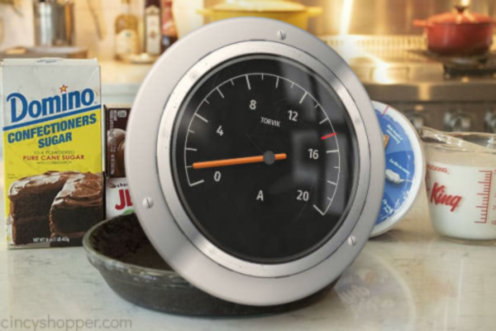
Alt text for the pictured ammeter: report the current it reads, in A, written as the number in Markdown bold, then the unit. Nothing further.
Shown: **1** A
